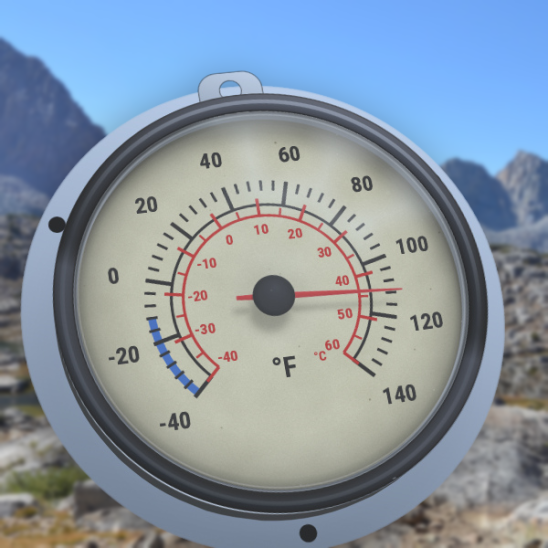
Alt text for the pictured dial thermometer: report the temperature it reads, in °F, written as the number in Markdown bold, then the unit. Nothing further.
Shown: **112** °F
